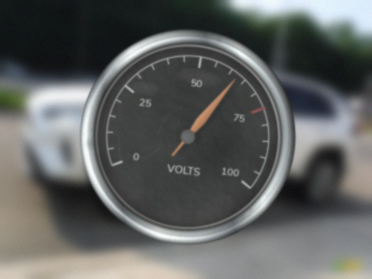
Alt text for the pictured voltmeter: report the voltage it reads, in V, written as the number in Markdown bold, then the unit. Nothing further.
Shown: **62.5** V
